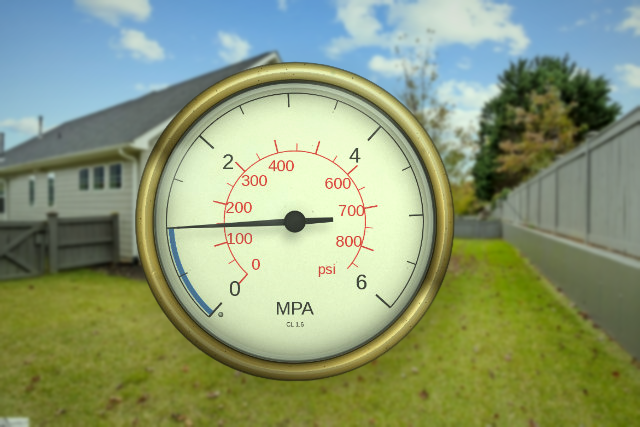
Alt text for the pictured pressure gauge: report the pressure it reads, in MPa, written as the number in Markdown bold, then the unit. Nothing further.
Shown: **1** MPa
